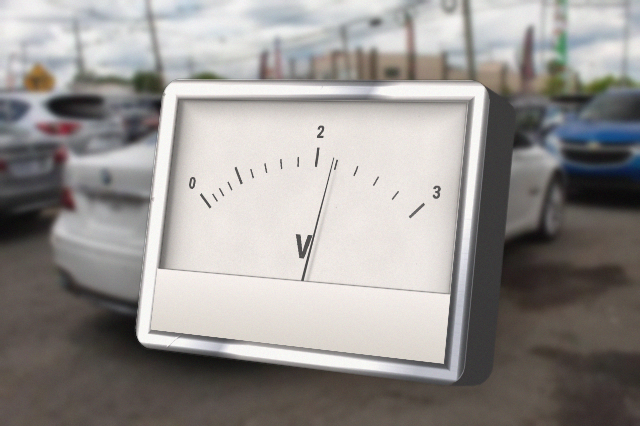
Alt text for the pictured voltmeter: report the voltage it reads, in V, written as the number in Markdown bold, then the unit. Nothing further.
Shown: **2.2** V
